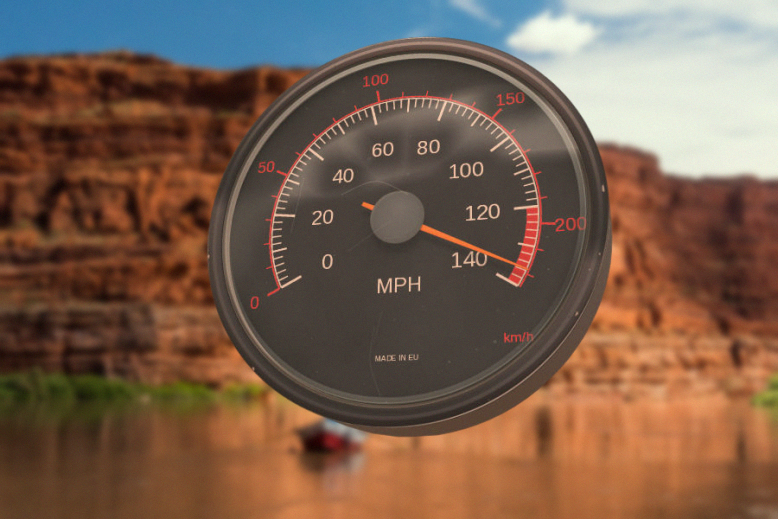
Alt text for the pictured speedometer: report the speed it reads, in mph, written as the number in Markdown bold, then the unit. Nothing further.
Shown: **136** mph
